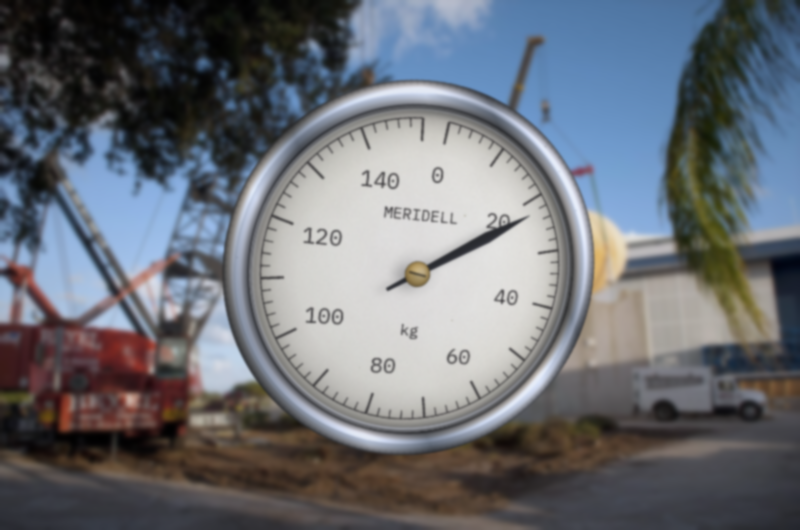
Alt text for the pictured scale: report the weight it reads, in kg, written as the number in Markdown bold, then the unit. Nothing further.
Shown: **22** kg
